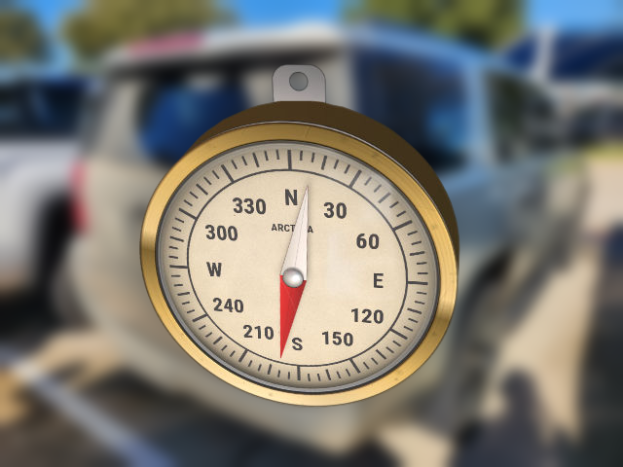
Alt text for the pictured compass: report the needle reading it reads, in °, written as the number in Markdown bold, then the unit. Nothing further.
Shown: **190** °
